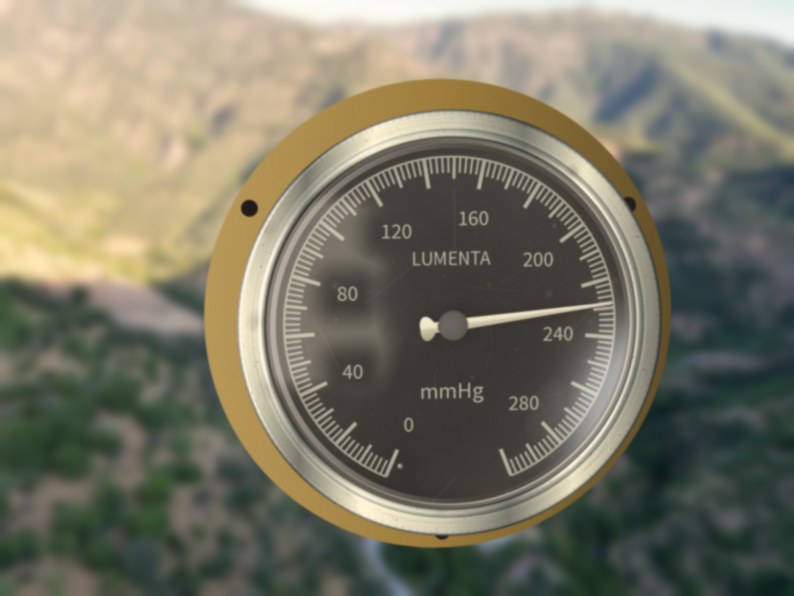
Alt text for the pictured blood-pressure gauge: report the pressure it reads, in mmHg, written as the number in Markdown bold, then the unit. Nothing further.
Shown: **228** mmHg
